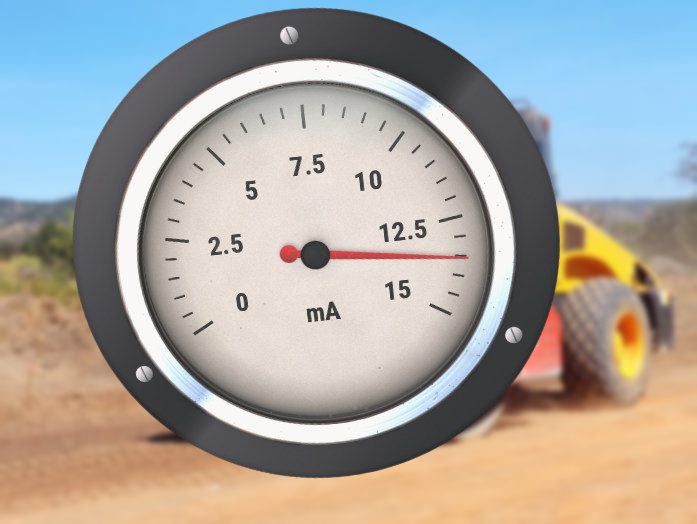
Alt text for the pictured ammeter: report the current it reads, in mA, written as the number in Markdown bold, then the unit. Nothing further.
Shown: **13.5** mA
